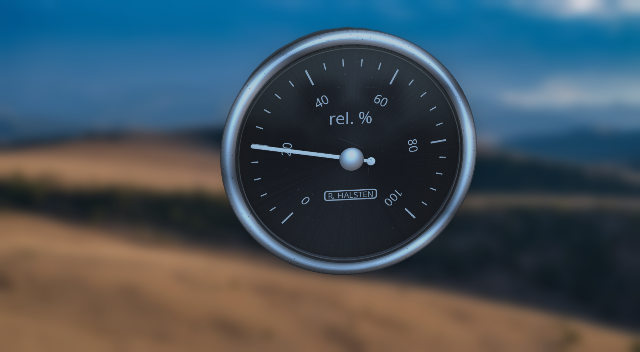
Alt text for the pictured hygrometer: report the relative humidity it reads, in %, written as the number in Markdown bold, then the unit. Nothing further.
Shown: **20** %
